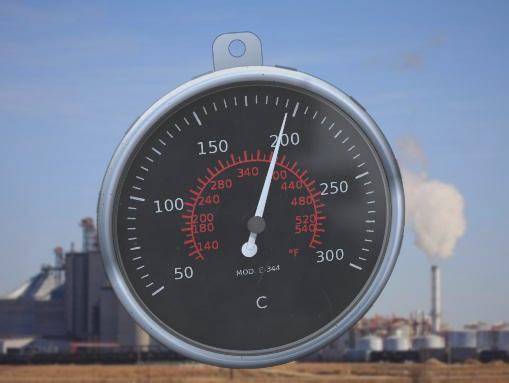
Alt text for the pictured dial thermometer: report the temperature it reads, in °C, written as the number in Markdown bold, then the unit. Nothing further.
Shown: **195** °C
